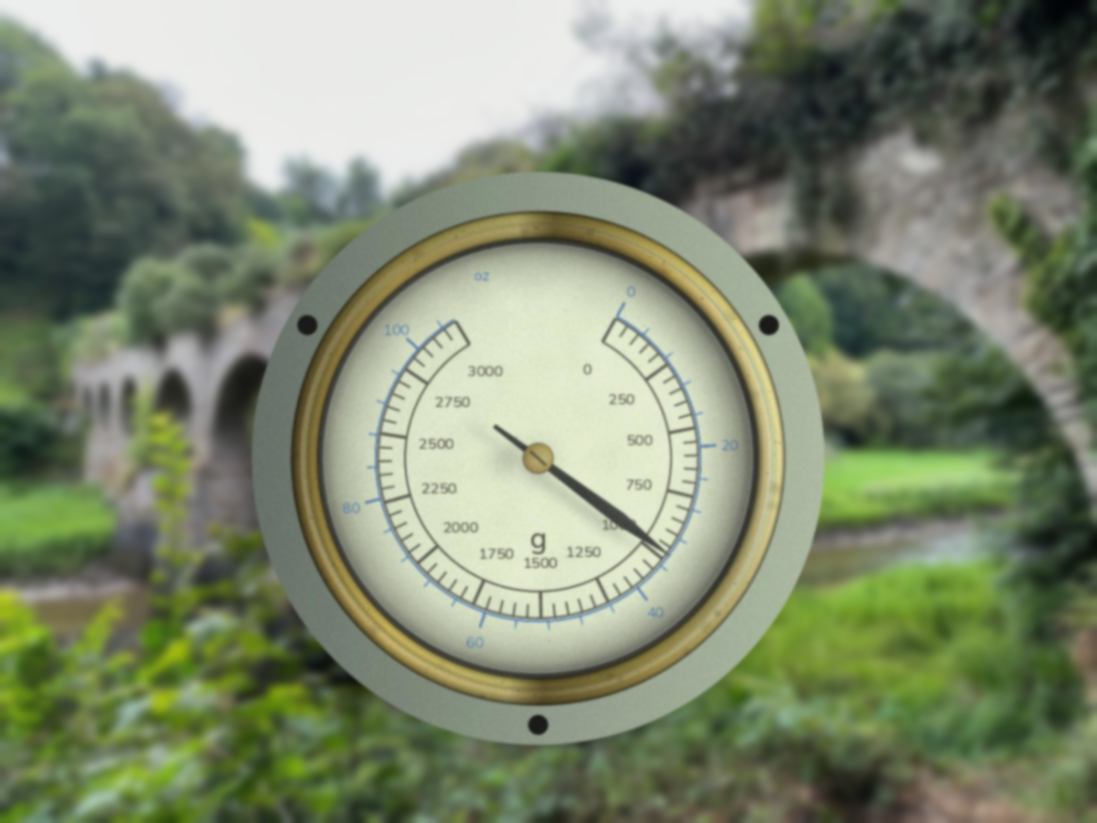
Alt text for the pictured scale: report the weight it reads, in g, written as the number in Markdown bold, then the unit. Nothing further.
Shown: **975** g
